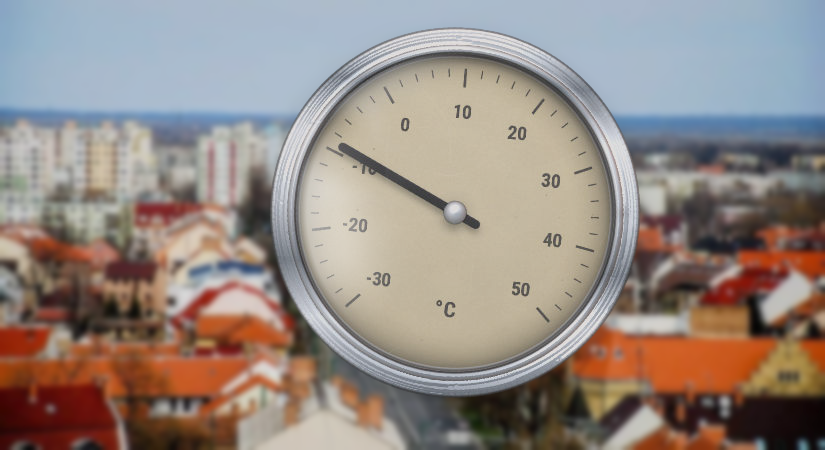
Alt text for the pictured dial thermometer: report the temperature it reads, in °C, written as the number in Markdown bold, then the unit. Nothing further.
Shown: **-9** °C
